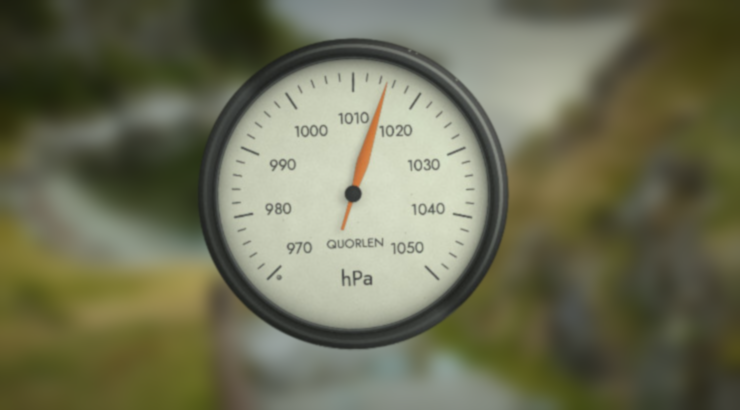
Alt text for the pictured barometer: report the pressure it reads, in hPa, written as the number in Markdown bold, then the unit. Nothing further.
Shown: **1015** hPa
